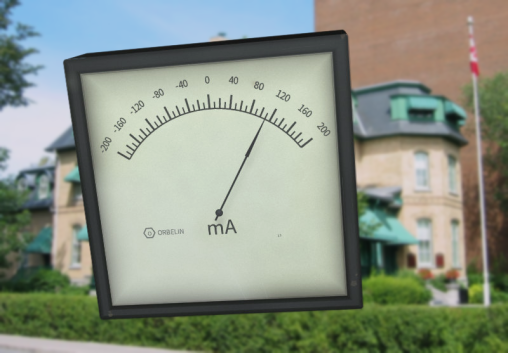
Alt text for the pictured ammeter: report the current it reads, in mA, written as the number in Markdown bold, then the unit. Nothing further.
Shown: **110** mA
